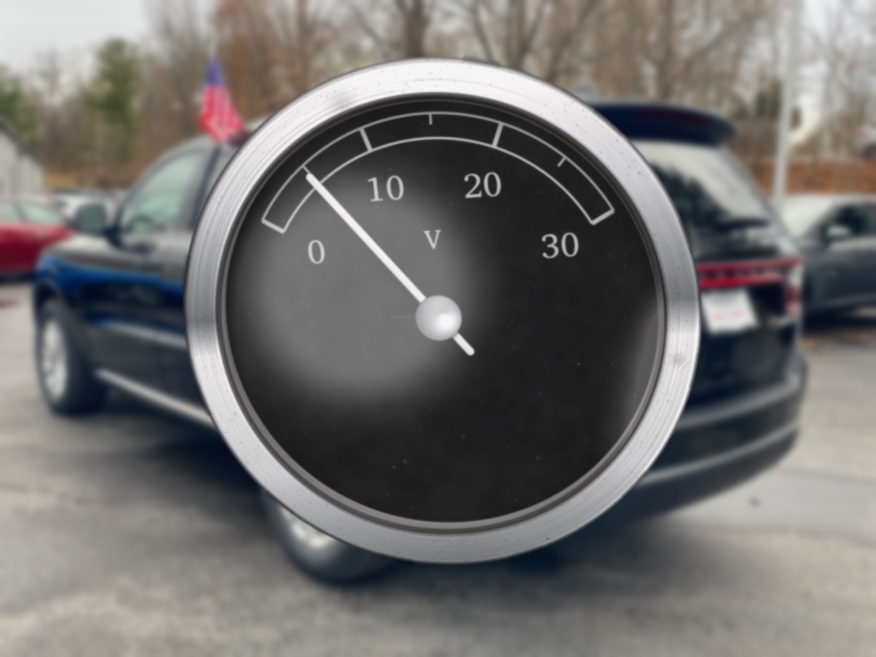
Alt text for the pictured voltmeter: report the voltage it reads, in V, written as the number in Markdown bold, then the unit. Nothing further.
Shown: **5** V
